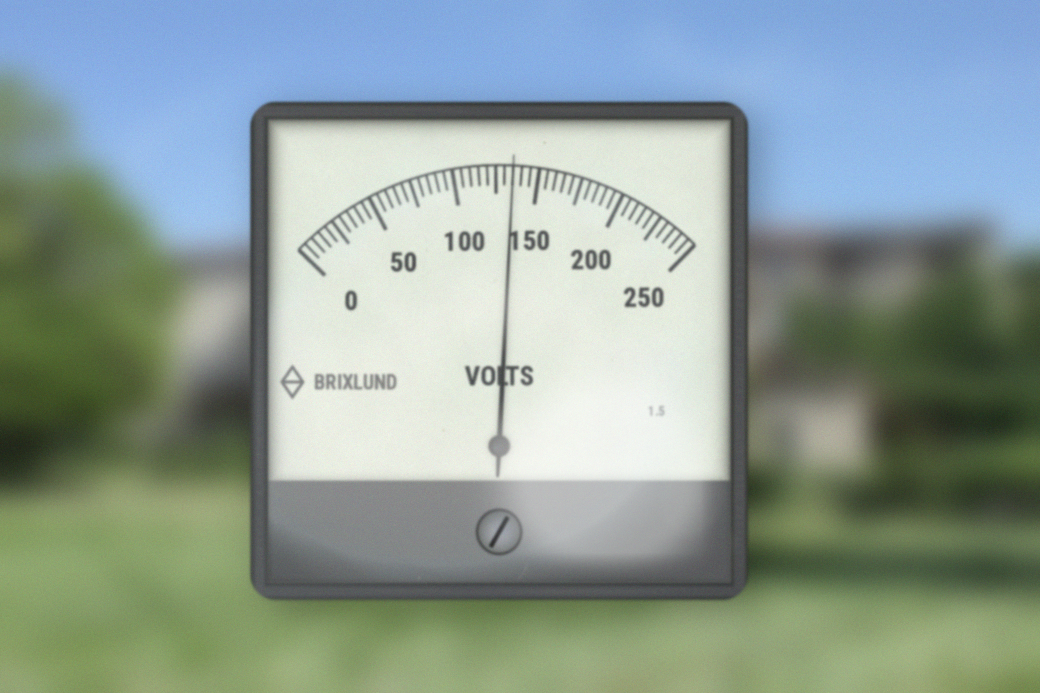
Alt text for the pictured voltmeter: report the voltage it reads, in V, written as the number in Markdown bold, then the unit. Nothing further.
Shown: **135** V
